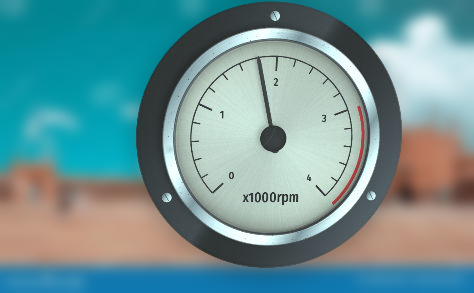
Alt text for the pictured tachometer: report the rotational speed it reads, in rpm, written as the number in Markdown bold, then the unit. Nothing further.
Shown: **1800** rpm
